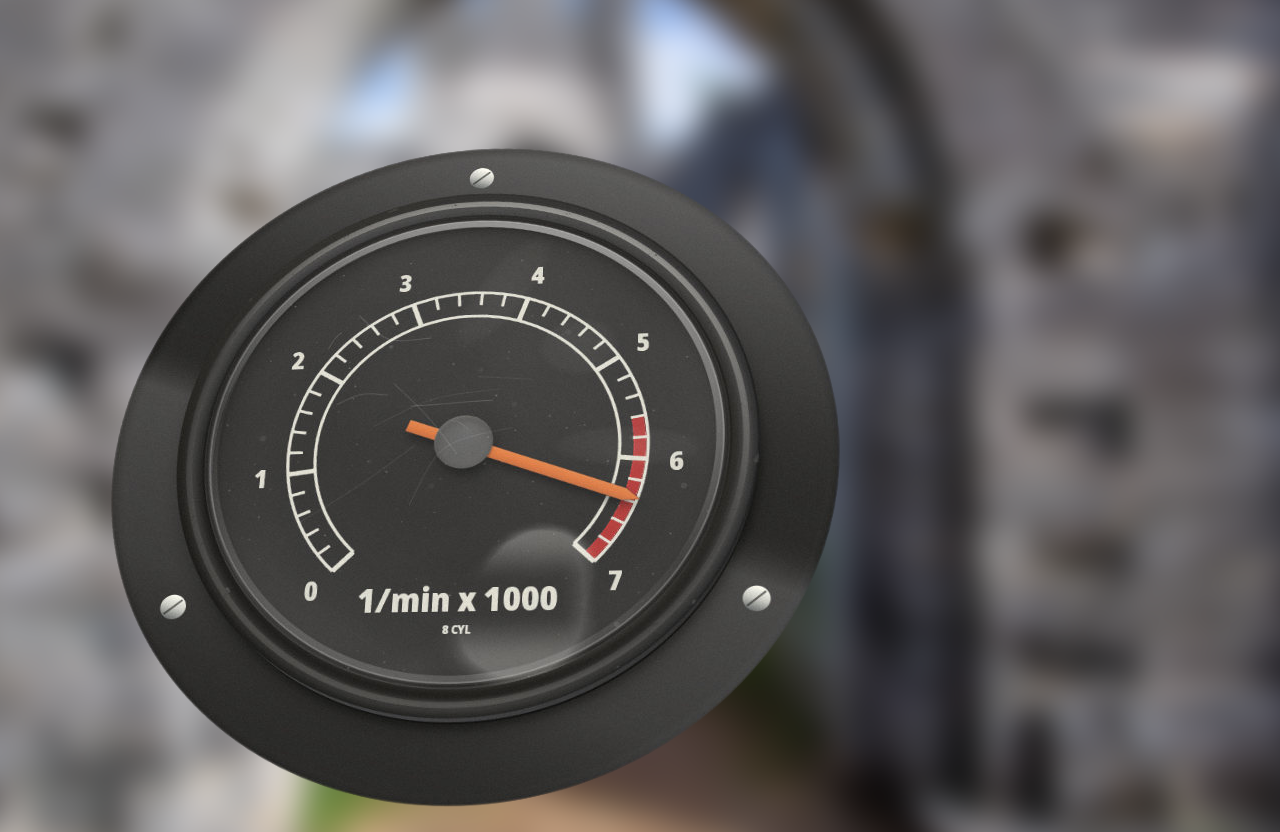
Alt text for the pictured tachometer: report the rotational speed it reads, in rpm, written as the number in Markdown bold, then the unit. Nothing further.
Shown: **6400** rpm
